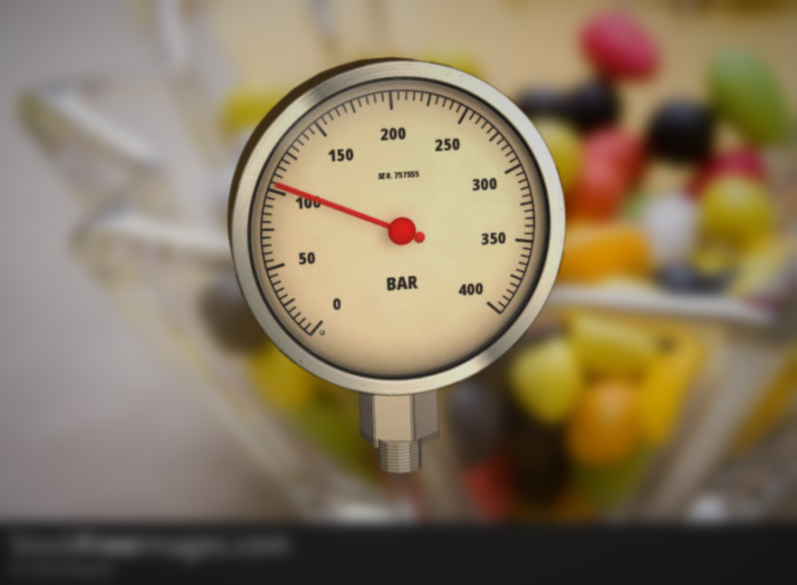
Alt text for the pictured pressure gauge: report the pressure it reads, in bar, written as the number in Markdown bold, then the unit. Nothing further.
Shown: **105** bar
